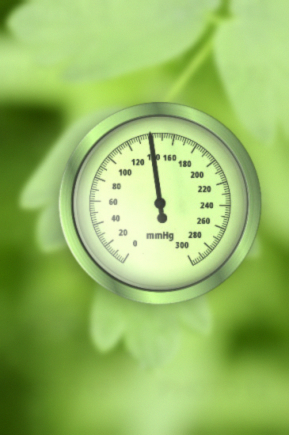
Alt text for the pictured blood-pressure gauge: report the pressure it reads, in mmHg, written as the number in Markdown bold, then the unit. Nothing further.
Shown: **140** mmHg
